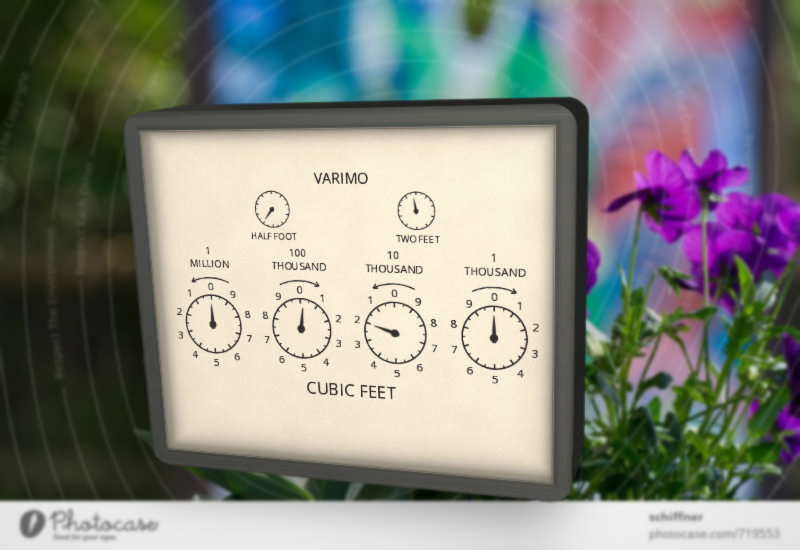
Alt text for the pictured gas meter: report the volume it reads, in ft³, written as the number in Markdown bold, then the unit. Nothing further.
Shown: **2000** ft³
